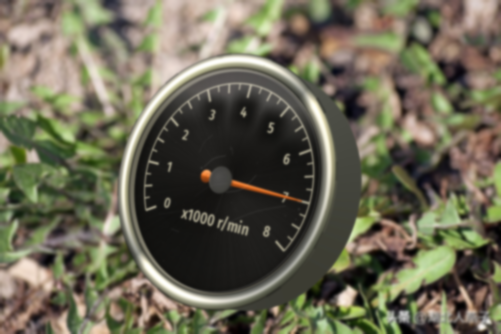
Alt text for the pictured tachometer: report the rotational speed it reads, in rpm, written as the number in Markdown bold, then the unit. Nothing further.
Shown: **7000** rpm
